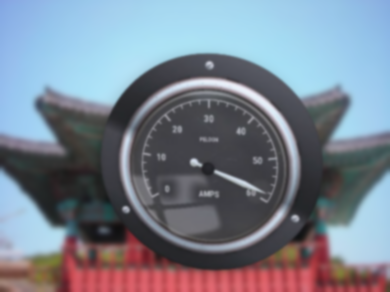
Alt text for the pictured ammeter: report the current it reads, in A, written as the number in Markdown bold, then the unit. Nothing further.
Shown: **58** A
